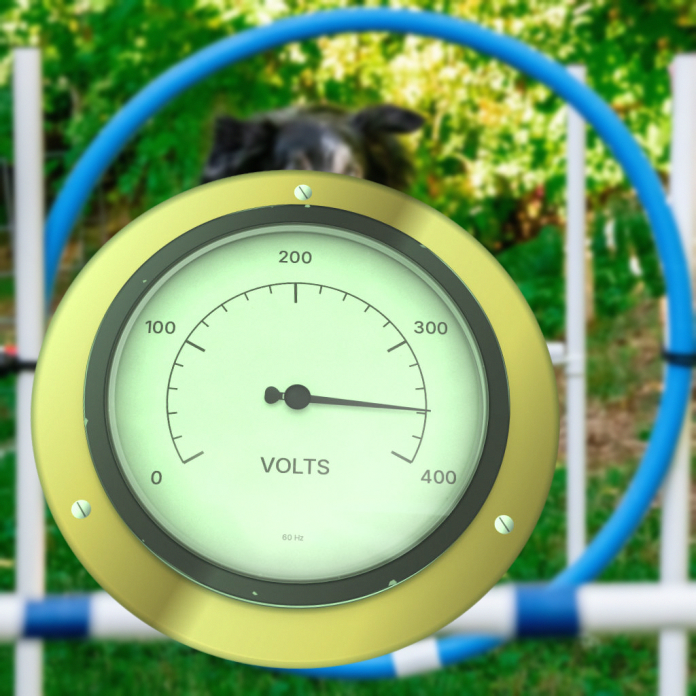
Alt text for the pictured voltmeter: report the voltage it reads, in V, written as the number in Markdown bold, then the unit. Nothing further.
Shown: **360** V
